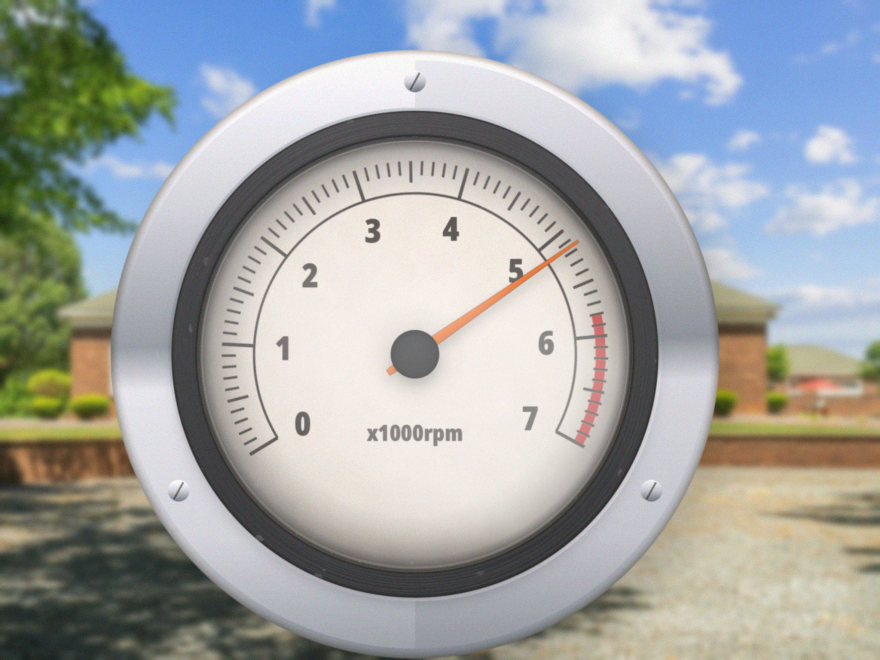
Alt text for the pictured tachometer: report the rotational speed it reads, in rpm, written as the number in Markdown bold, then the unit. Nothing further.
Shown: **5150** rpm
